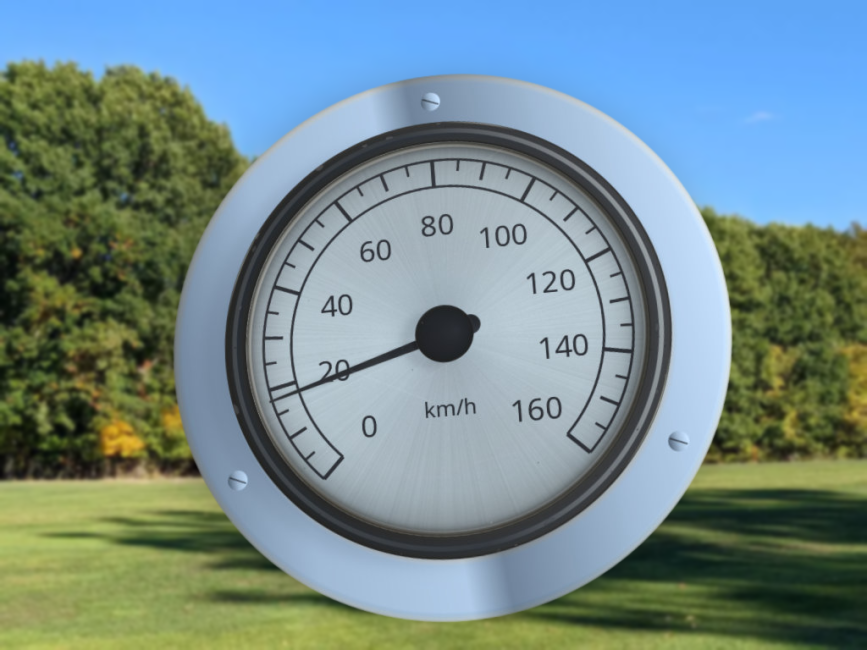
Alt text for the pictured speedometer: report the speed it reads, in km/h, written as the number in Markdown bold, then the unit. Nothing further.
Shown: **17.5** km/h
